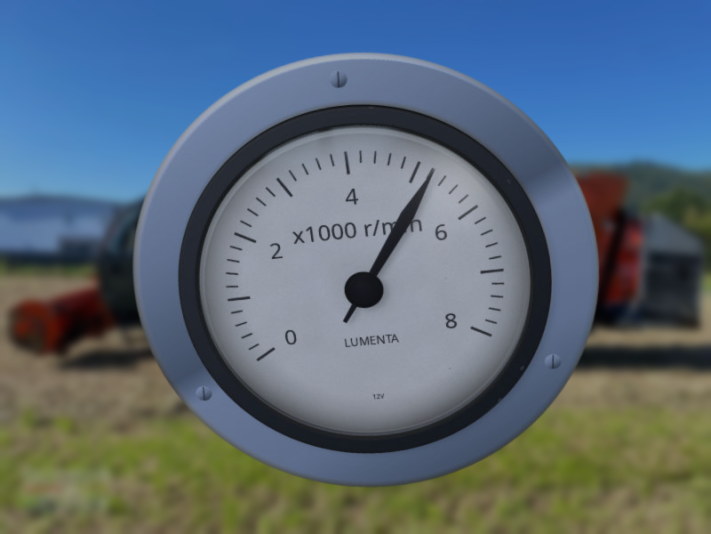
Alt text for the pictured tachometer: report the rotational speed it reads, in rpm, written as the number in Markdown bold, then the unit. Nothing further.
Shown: **5200** rpm
